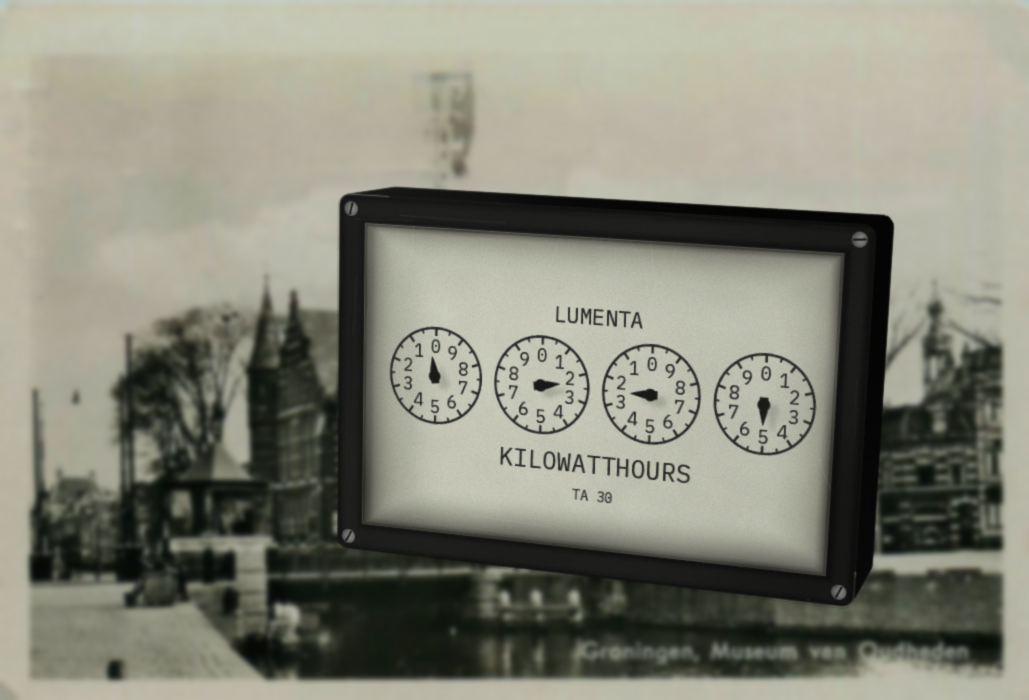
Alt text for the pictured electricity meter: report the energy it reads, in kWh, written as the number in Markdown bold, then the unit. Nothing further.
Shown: **225** kWh
